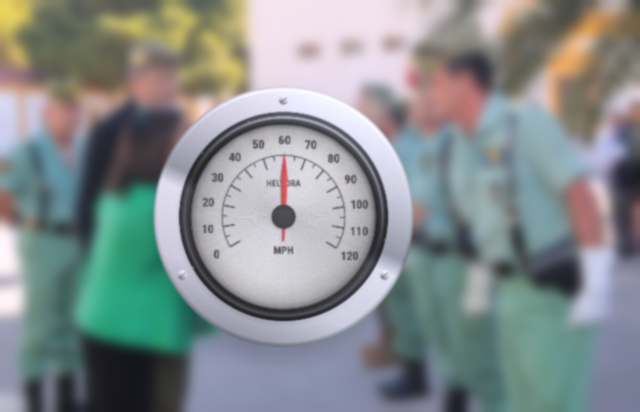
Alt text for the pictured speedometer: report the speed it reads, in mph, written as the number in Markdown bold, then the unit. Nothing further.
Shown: **60** mph
